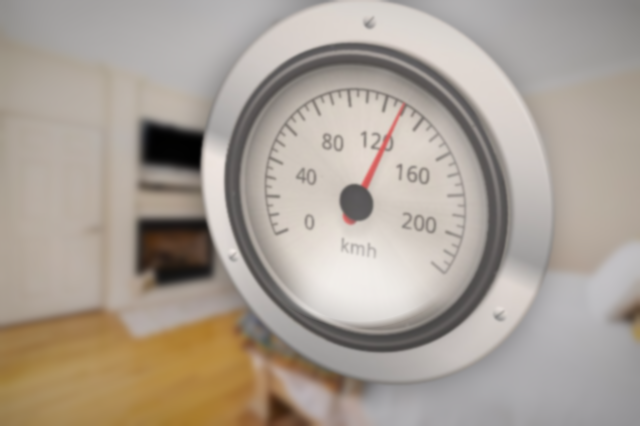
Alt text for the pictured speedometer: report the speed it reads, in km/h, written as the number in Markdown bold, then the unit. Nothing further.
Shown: **130** km/h
